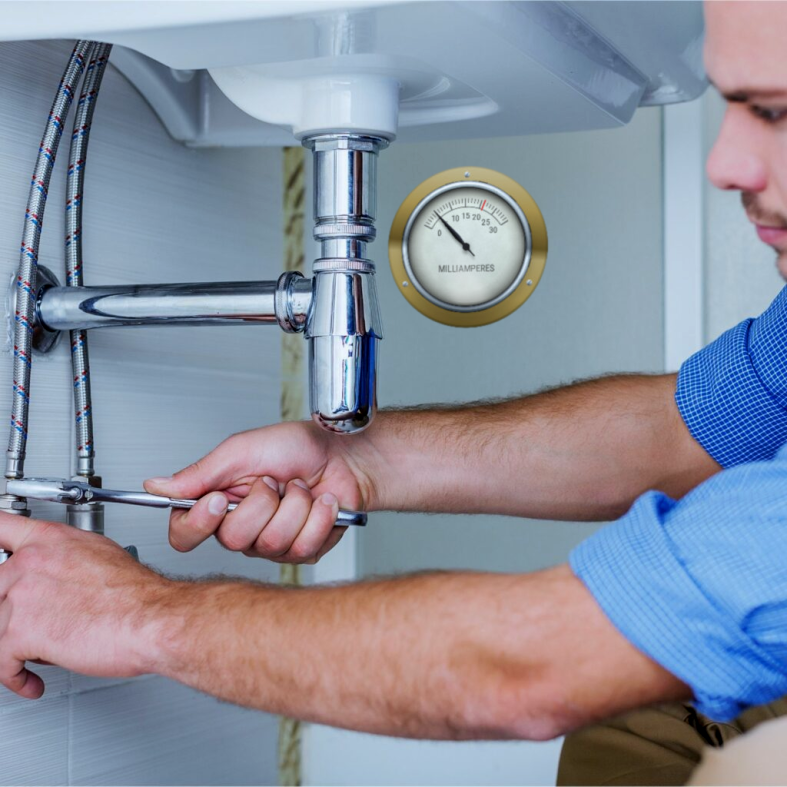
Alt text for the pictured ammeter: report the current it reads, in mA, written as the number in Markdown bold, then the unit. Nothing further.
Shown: **5** mA
